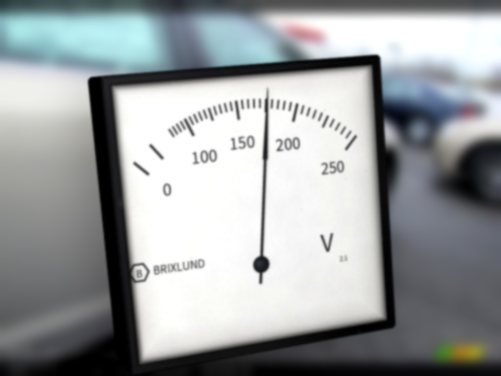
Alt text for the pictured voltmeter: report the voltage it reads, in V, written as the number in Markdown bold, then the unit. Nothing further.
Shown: **175** V
